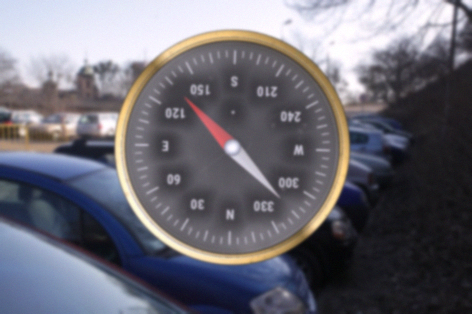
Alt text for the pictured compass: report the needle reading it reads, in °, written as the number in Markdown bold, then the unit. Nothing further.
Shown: **135** °
